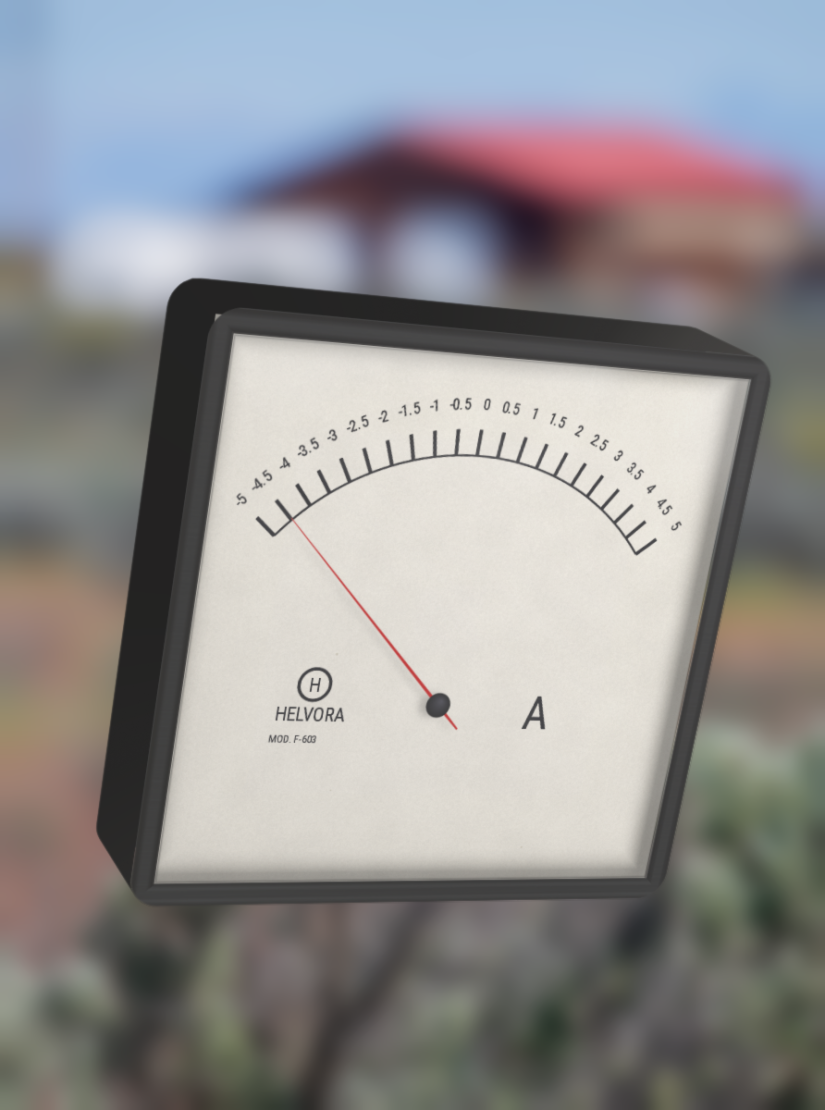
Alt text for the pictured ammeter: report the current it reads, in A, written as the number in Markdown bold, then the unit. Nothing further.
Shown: **-4.5** A
